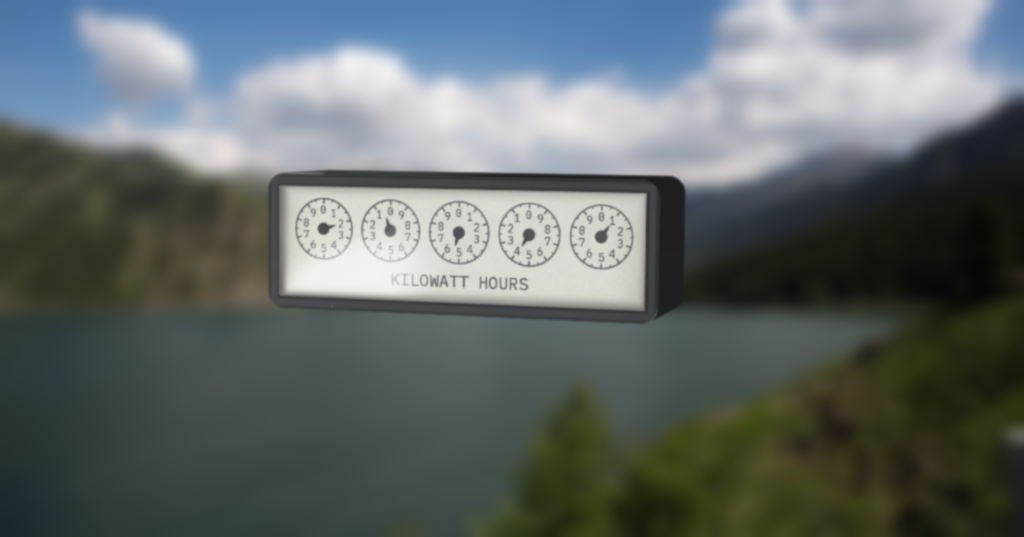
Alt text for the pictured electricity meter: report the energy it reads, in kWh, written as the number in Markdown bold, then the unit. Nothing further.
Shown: **20541** kWh
